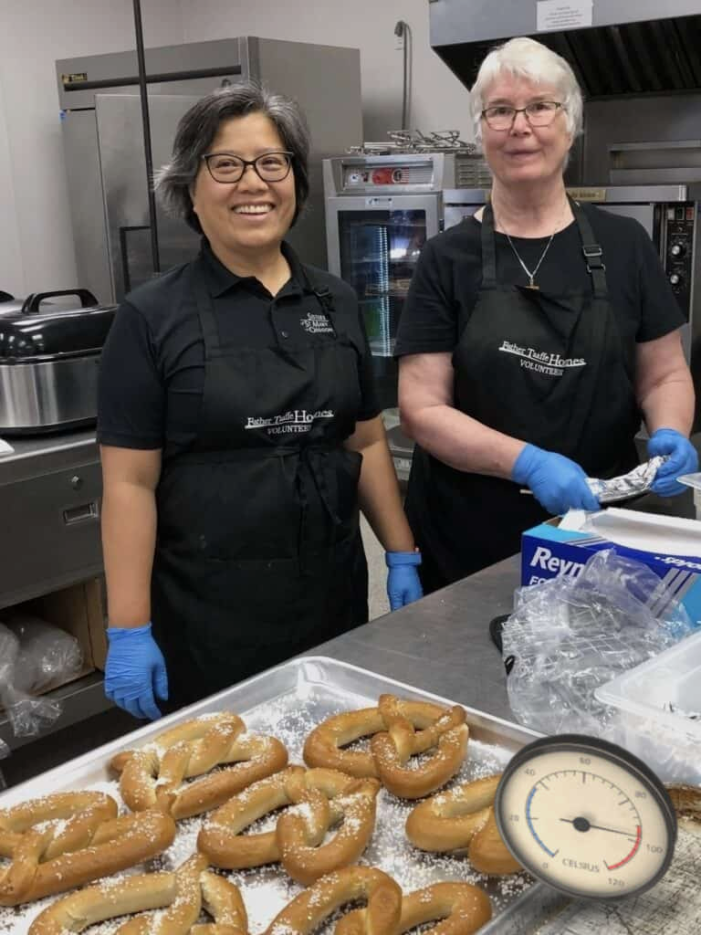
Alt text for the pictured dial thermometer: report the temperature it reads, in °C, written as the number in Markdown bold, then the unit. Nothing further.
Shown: **96** °C
